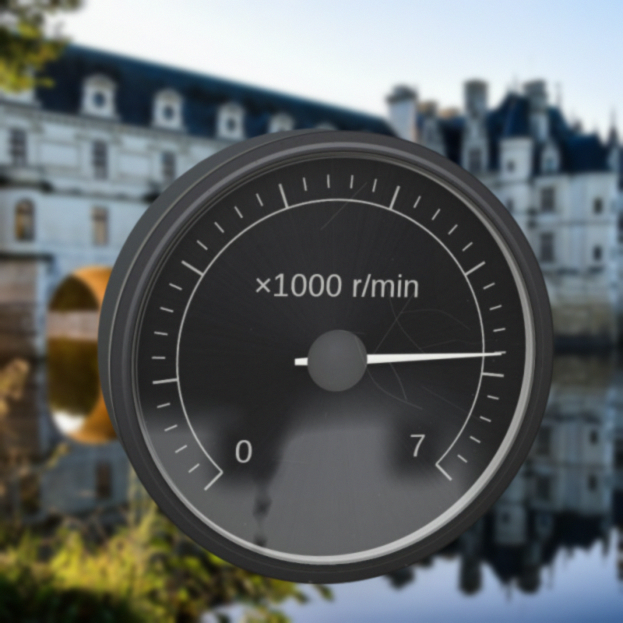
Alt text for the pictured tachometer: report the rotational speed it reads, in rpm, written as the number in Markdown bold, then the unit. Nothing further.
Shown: **5800** rpm
